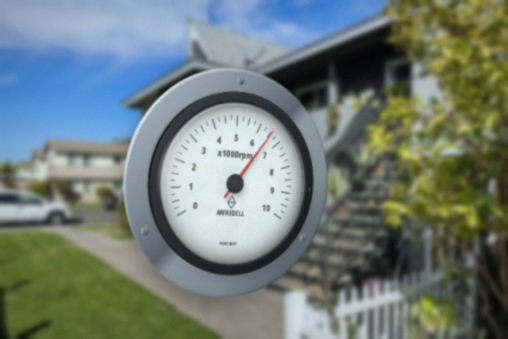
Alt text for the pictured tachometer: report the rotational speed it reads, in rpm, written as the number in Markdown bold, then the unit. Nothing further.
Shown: **6500** rpm
